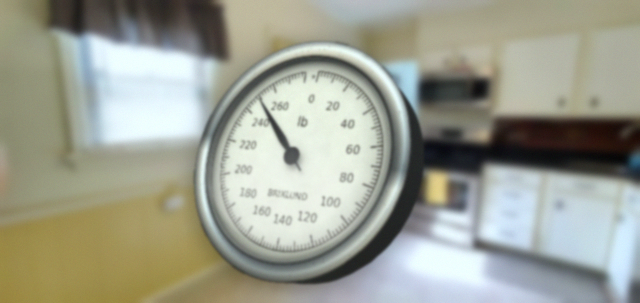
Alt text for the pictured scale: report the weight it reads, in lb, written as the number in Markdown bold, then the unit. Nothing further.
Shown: **250** lb
